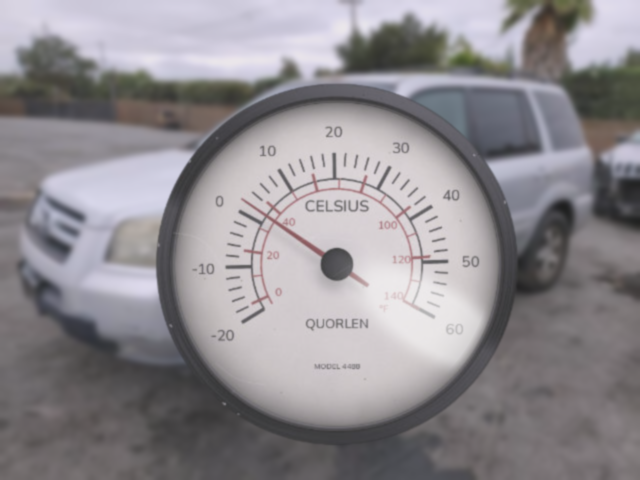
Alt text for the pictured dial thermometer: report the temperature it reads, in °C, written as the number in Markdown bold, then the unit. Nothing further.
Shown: **2** °C
